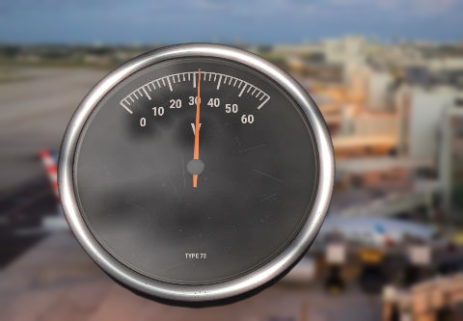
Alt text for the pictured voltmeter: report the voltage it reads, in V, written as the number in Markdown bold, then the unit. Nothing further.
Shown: **32** V
